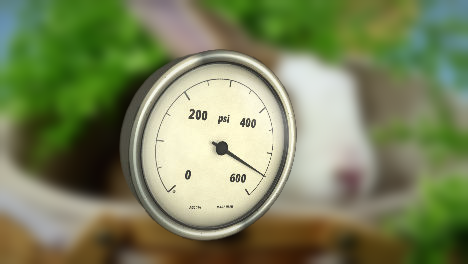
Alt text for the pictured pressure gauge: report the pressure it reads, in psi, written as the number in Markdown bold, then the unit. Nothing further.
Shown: **550** psi
